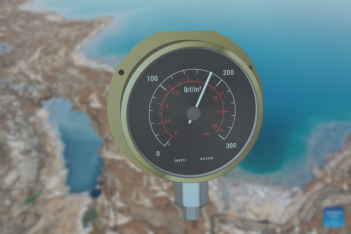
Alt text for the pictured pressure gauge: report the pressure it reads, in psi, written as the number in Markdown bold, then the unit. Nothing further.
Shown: **180** psi
